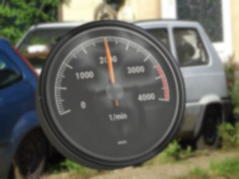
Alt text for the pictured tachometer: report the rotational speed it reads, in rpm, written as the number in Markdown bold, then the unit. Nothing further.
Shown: **2000** rpm
